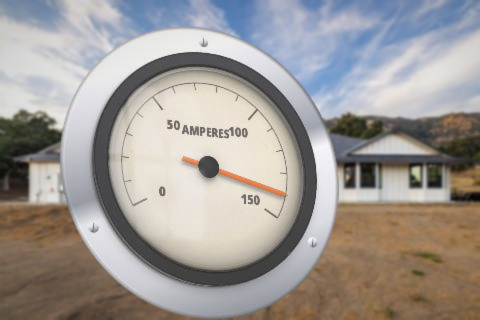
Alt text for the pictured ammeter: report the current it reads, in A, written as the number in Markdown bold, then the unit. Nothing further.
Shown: **140** A
